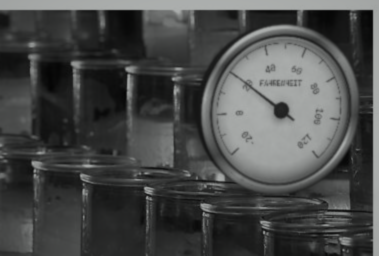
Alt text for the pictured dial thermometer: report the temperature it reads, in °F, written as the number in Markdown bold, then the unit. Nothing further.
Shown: **20** °F
